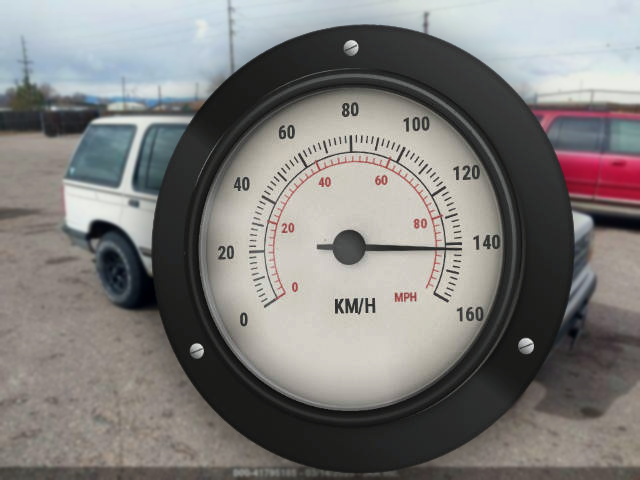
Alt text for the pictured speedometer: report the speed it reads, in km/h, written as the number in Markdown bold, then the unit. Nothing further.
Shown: **142** km/h
